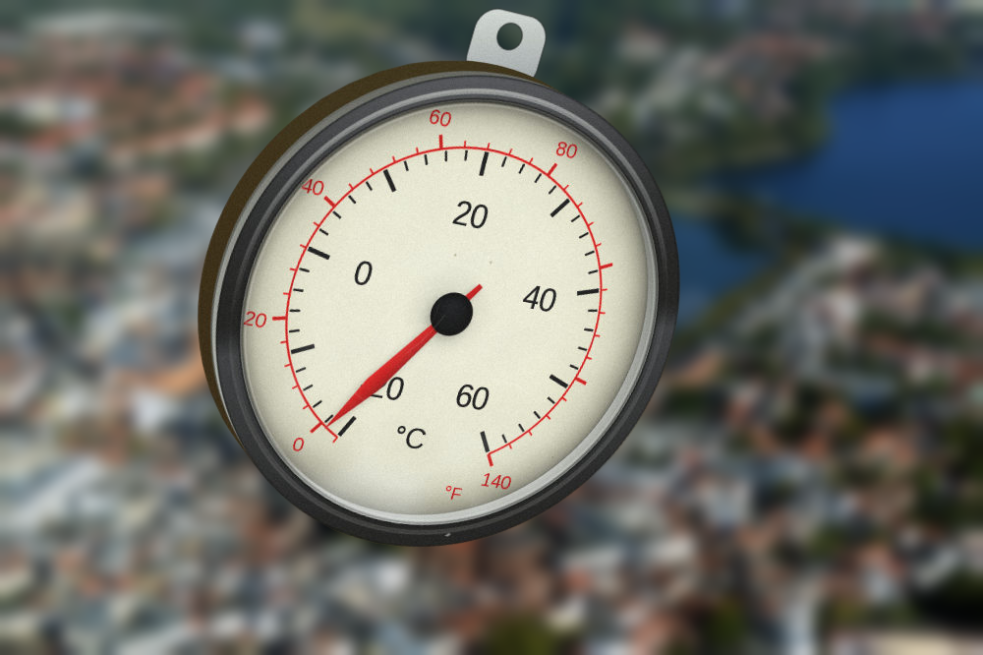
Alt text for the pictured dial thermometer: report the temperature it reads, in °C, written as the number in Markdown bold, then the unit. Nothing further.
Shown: **-18** °C
